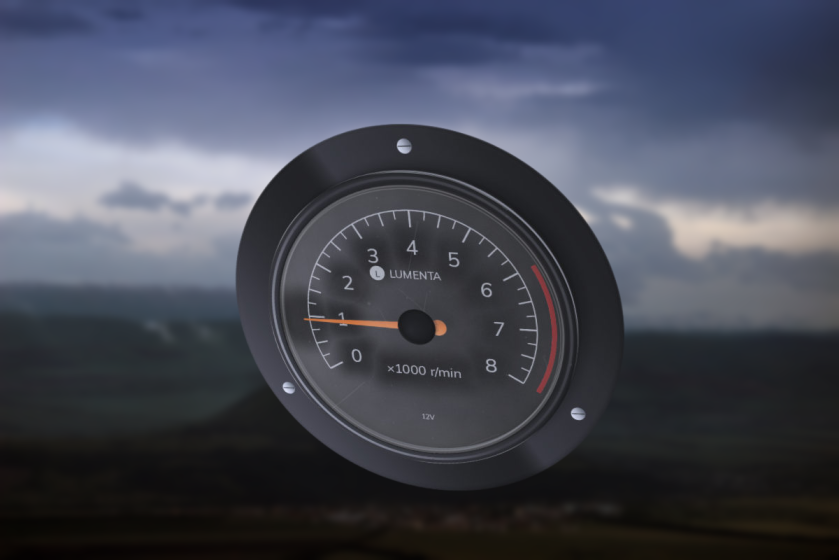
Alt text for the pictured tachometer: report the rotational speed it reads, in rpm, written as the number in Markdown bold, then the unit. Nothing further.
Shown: **1000** rpm
